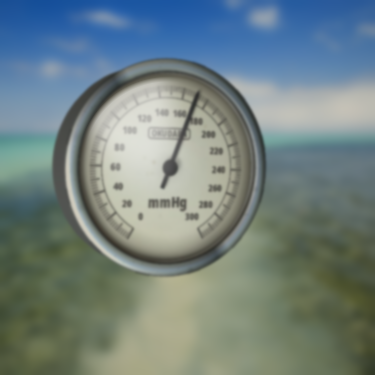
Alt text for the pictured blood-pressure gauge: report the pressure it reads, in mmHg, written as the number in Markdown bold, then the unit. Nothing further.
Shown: **170** mmHg
